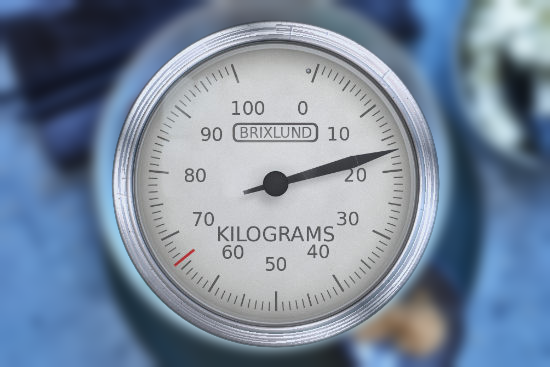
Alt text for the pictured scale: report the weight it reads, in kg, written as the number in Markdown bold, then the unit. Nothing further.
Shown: **17** kg
